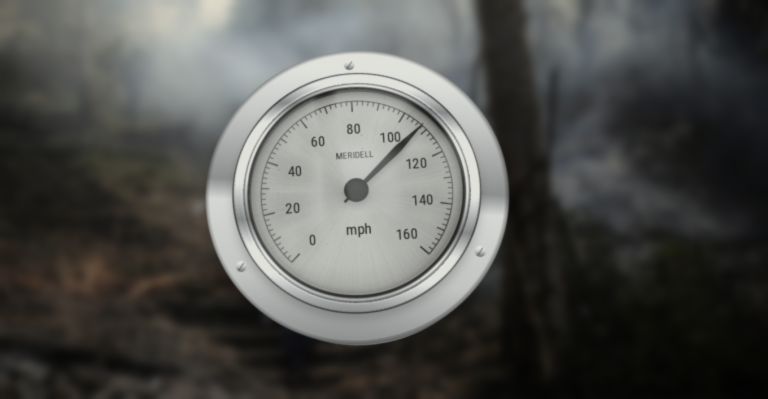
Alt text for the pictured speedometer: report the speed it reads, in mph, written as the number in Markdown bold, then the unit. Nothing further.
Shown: **108** mph
